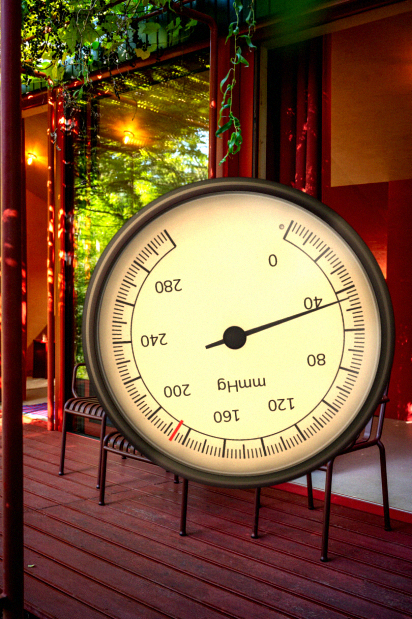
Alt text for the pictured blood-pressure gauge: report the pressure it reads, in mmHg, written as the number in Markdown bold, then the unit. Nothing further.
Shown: **44** mmHg
